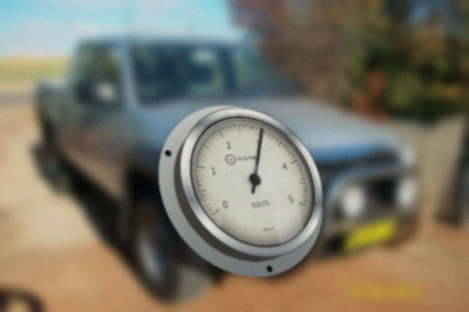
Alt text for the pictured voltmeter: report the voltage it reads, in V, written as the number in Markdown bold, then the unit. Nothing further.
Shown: **3** V
